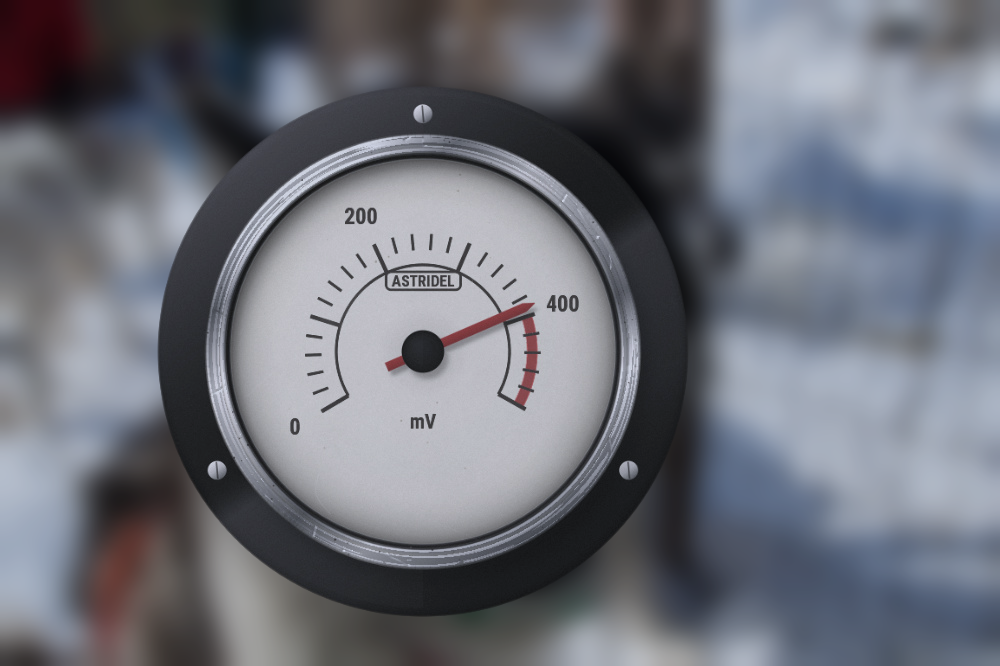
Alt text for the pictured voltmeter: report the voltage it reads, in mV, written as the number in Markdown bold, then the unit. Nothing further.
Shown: **390** mV
